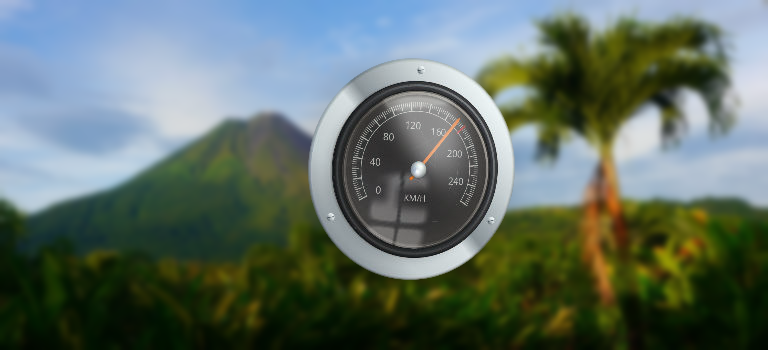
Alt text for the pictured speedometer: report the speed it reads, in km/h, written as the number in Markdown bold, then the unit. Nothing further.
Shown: **170** km/h
